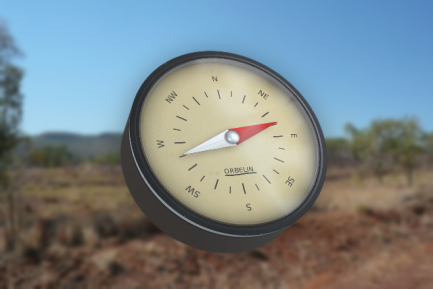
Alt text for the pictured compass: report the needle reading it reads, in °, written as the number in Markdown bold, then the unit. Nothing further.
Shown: **75** °
